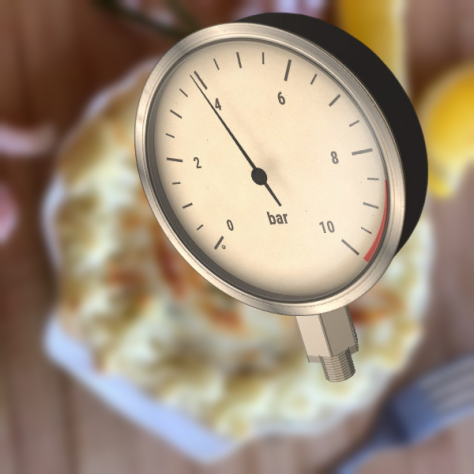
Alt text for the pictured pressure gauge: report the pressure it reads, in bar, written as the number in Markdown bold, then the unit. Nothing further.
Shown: **4** bar
